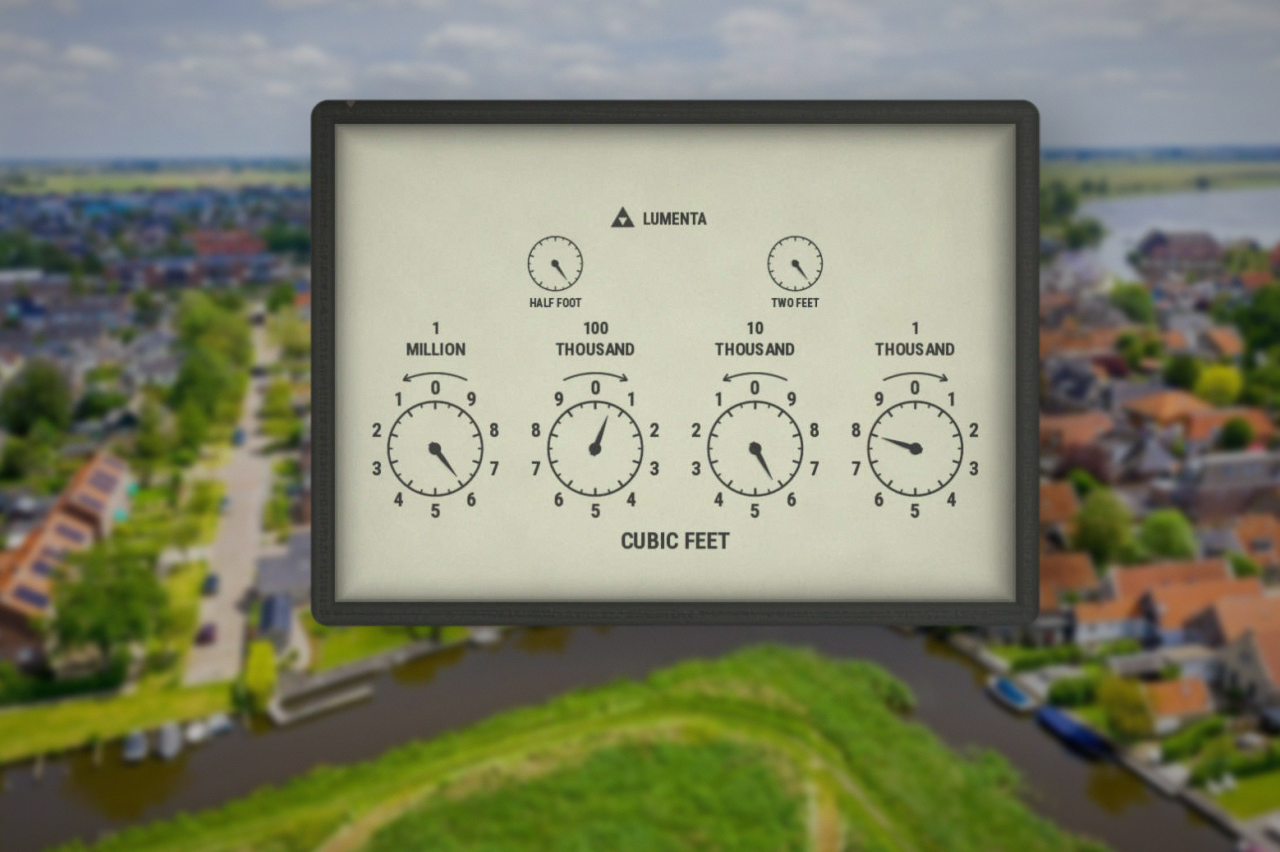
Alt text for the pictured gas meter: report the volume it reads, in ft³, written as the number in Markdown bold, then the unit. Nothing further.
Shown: **605800** ft³
